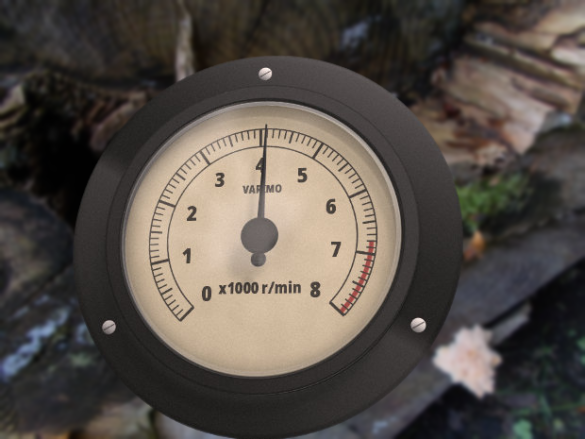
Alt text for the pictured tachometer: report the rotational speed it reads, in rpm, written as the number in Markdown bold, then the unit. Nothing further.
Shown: **4100** rpm
